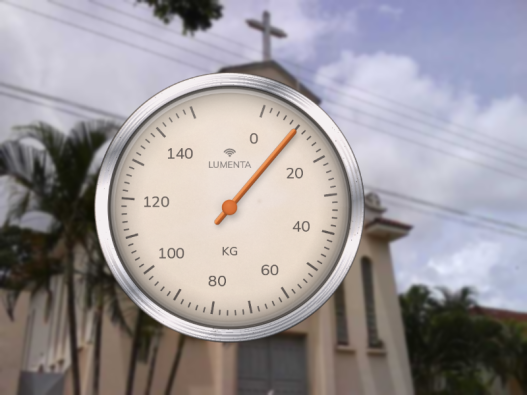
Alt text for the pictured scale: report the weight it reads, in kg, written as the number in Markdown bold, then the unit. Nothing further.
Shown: **10** kg
